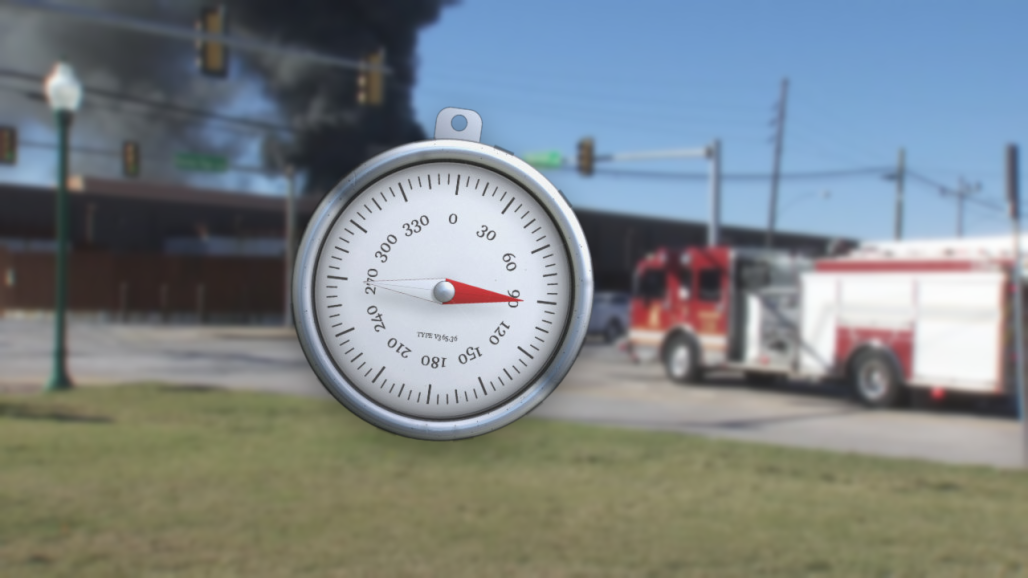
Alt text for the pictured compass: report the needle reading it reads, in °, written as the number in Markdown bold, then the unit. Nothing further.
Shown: **90** °
